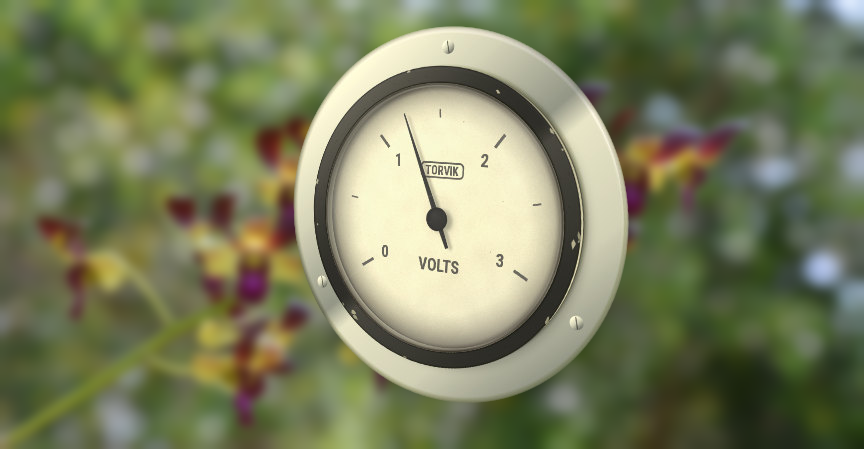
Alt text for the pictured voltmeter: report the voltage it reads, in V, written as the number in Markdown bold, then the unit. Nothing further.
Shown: **1.25** V
